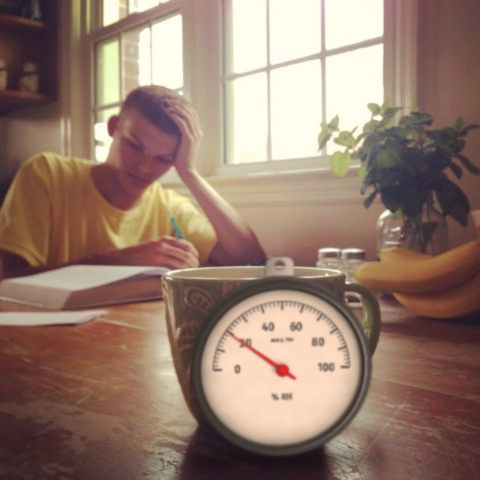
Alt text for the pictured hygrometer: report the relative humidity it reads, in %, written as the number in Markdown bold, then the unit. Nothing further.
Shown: **20** %
